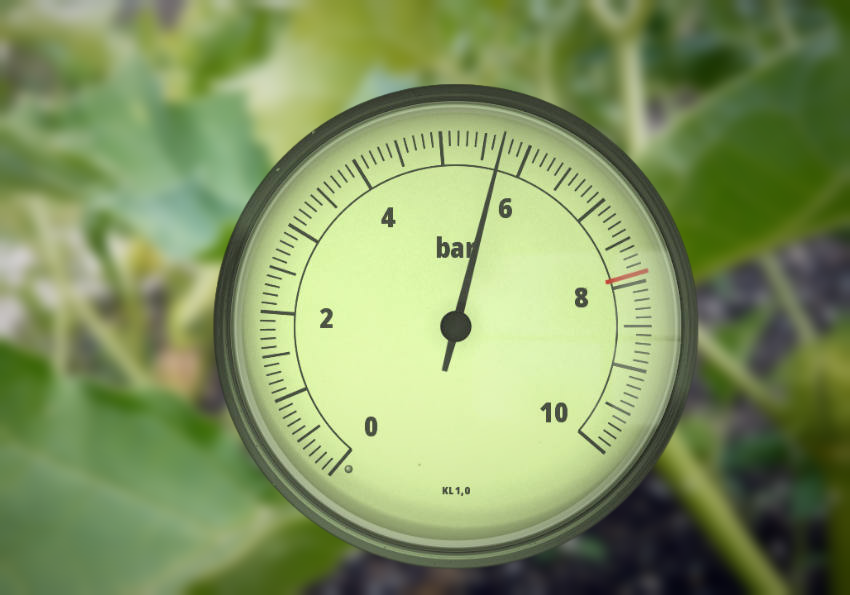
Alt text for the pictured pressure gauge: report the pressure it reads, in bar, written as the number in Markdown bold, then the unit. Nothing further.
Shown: **5.7** bar
